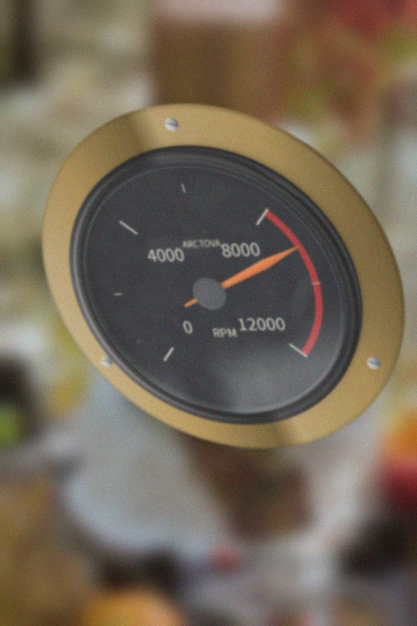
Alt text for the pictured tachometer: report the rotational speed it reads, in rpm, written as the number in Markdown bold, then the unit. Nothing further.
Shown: **9000** rpm
